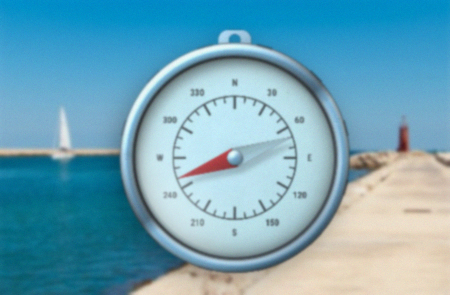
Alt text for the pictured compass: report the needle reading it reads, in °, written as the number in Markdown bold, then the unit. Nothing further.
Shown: **250** °
